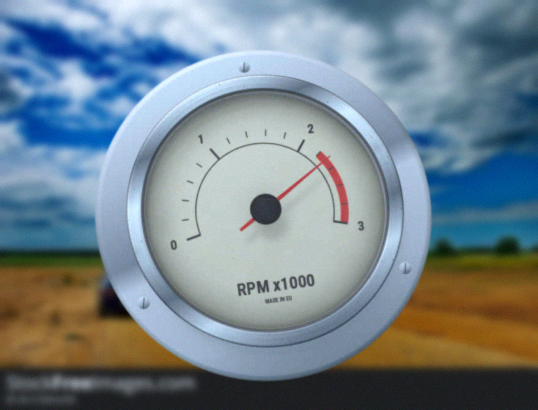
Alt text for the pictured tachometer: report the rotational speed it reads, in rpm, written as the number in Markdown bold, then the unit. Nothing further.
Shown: **2300** rpm
